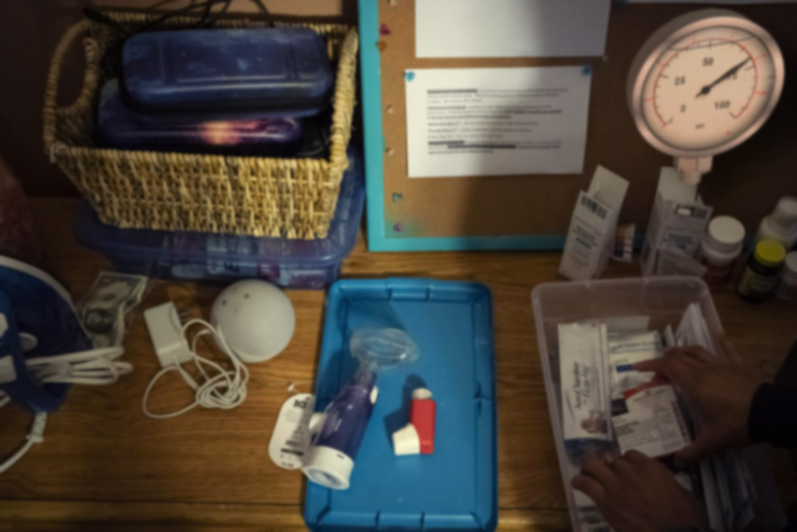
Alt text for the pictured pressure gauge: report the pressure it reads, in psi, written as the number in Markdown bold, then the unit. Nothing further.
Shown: **70** psi
